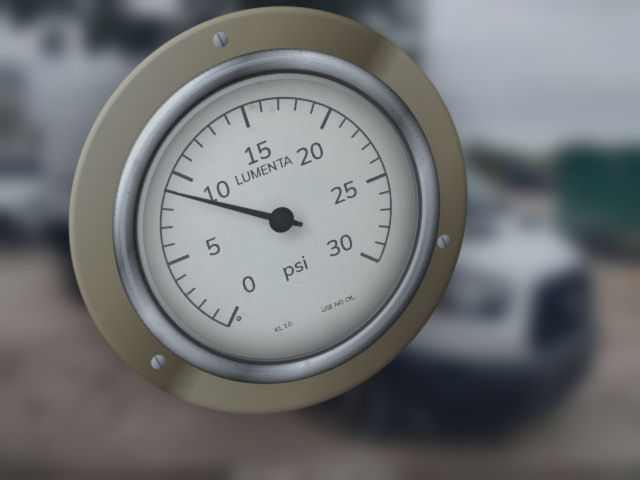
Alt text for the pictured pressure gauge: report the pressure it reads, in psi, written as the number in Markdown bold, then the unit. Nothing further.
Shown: **9** psi
